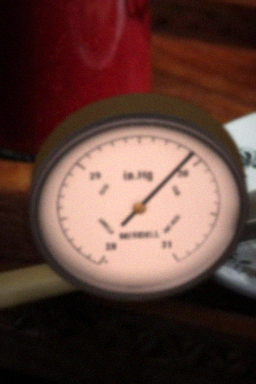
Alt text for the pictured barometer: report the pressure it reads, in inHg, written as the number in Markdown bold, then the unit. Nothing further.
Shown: **29.9** inHg
